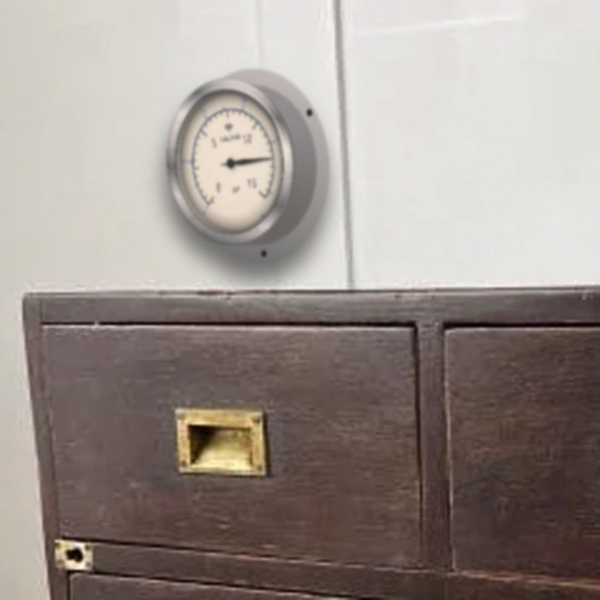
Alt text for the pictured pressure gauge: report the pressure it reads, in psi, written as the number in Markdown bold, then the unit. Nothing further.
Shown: **12.5** psi
